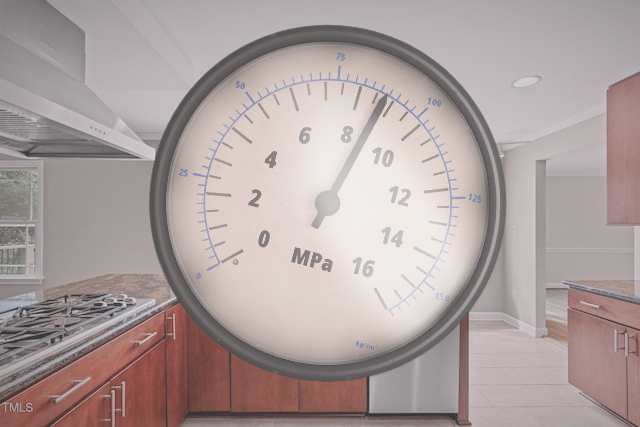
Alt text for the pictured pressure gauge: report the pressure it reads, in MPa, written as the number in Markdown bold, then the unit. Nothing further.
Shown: **8.75** MPa
